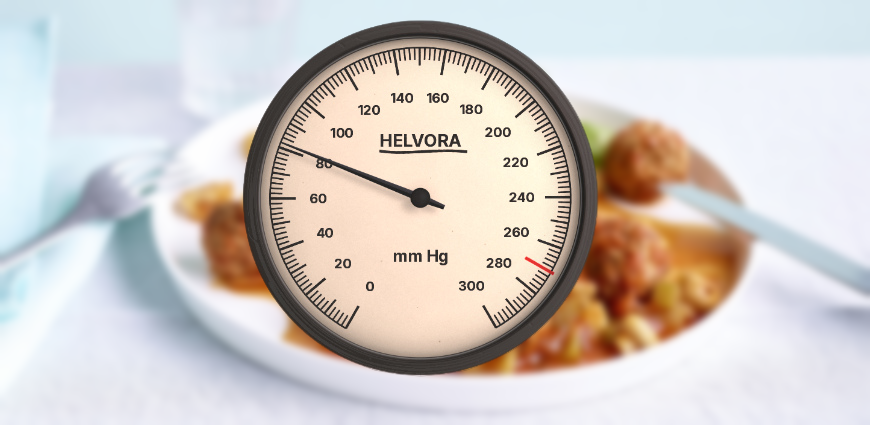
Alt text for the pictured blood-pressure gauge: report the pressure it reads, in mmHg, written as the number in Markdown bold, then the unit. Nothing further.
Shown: **82** mmHg
